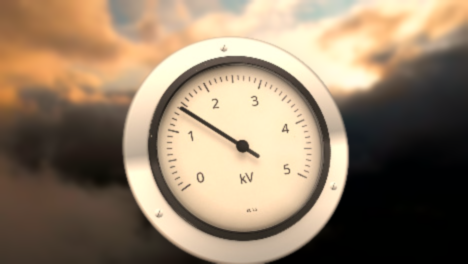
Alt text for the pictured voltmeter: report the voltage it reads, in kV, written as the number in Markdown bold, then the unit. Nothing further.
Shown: **1.4** kV
